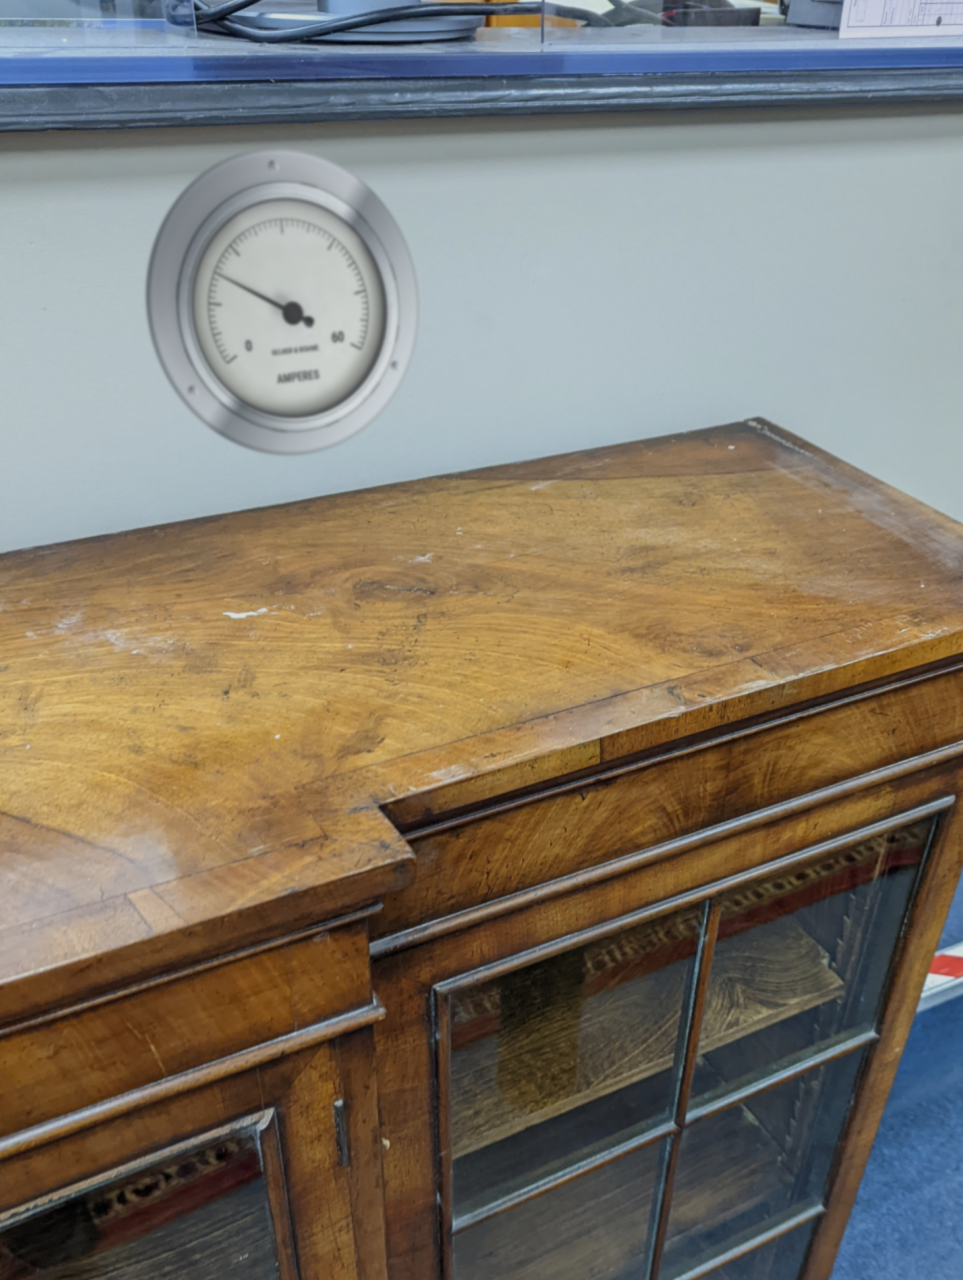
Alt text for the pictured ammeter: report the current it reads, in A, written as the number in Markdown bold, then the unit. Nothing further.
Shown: **15** A
